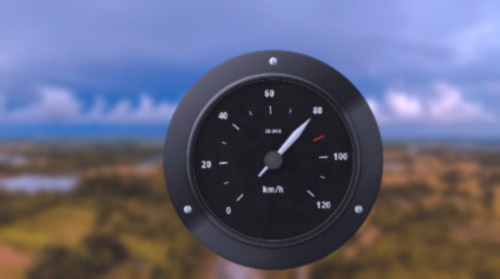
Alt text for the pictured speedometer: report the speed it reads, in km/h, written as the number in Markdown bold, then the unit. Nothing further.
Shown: **80** km/h
